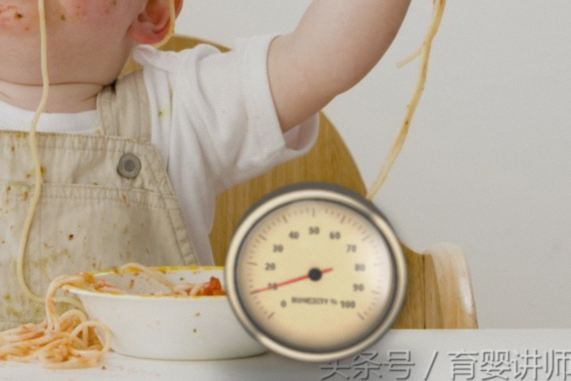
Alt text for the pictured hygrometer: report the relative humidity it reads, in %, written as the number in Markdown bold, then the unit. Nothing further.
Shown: **10** %
